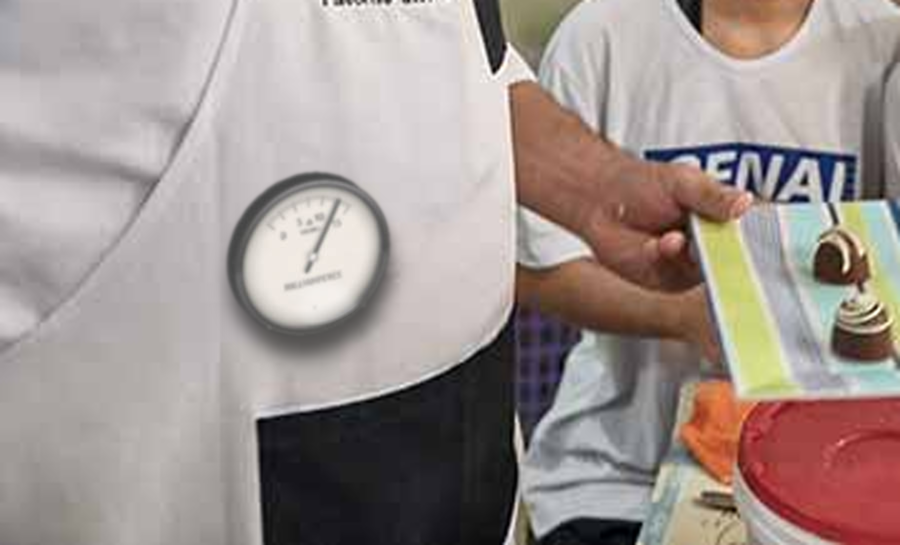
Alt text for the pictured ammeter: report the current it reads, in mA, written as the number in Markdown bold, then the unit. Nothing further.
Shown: **12.5** mA
